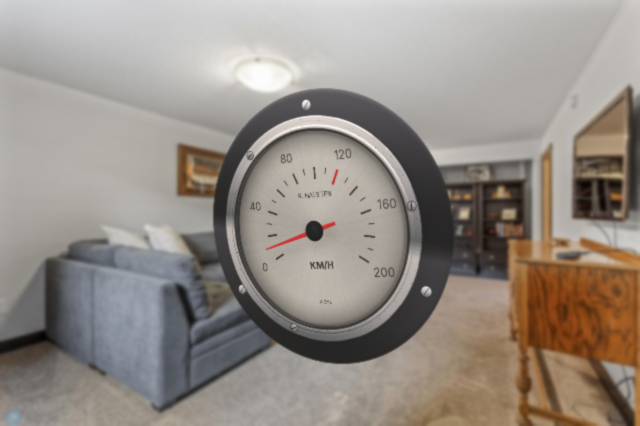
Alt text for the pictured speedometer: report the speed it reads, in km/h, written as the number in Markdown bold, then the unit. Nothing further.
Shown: **10** km/h
